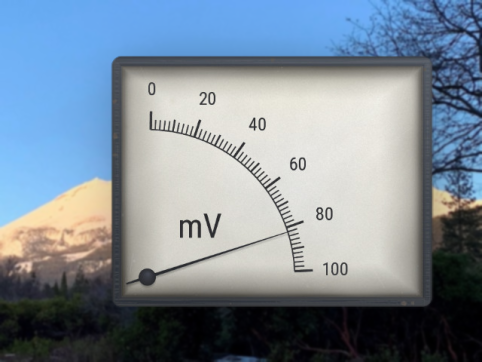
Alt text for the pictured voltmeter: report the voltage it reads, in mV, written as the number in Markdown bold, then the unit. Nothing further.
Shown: **82** mV
